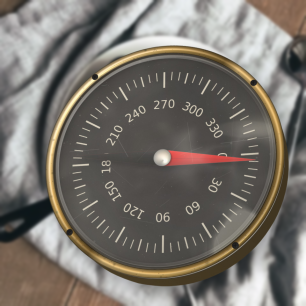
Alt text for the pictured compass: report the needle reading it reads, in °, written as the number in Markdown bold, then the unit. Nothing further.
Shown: **5** °
